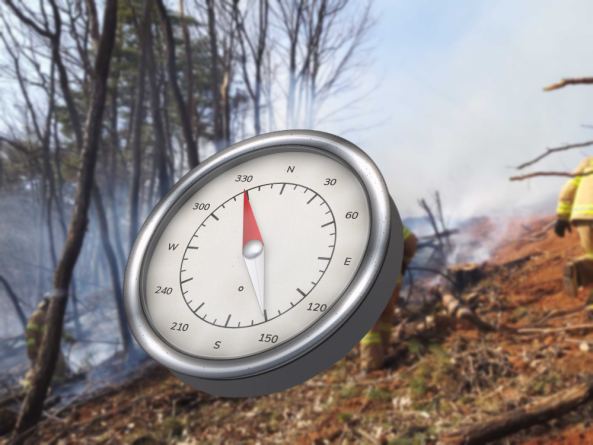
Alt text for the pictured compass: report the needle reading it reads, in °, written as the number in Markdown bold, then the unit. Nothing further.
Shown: **330** °
